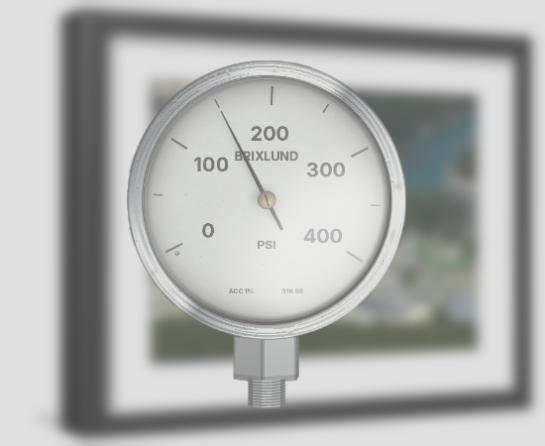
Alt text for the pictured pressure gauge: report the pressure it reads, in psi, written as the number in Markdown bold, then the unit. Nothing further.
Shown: **150** psi
